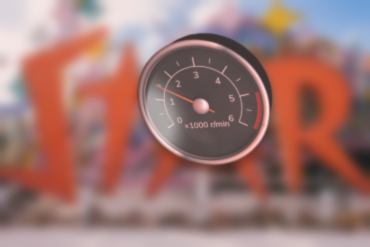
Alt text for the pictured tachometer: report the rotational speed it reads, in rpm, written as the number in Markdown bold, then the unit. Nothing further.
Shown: **1500** rpm
